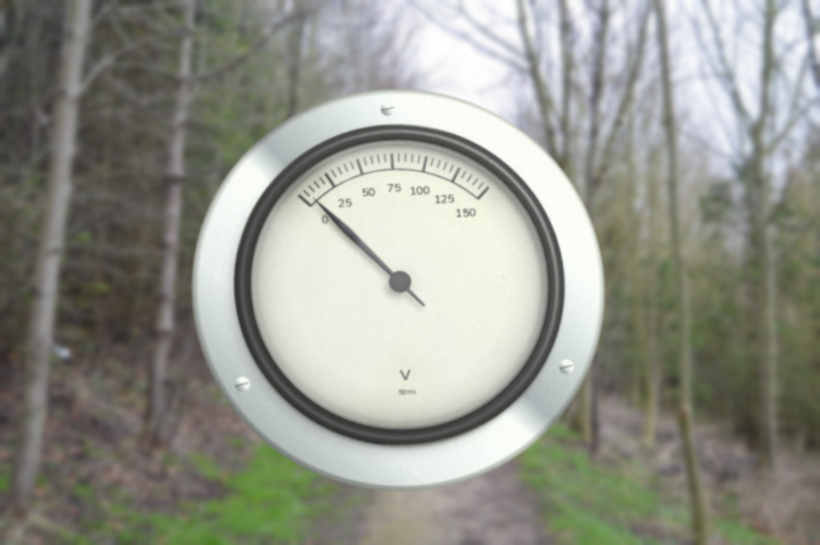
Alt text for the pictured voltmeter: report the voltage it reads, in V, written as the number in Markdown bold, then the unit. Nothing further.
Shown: **5** V
